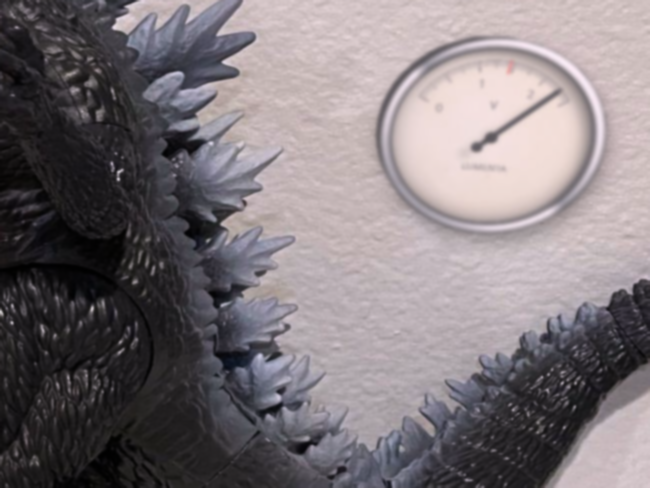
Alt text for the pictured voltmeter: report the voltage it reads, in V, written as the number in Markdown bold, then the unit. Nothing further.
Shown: **2.25** V
